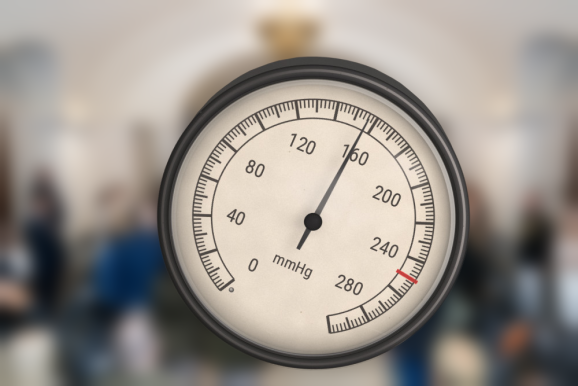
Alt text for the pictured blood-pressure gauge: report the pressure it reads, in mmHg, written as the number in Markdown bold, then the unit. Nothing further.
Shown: **156** mmHg
